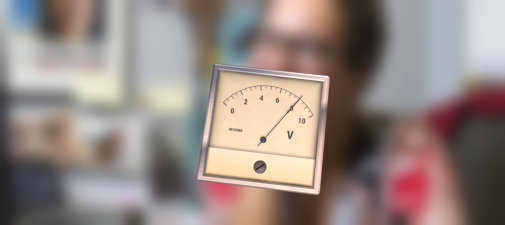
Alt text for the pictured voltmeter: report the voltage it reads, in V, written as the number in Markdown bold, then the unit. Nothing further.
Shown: **8** V
